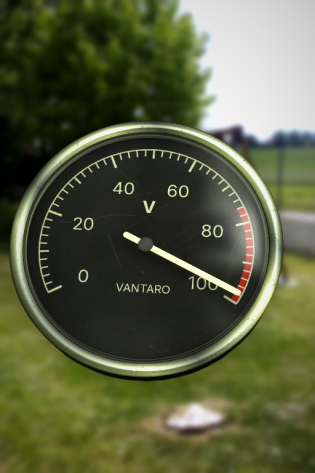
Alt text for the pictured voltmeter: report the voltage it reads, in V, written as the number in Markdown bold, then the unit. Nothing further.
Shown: **98** V
